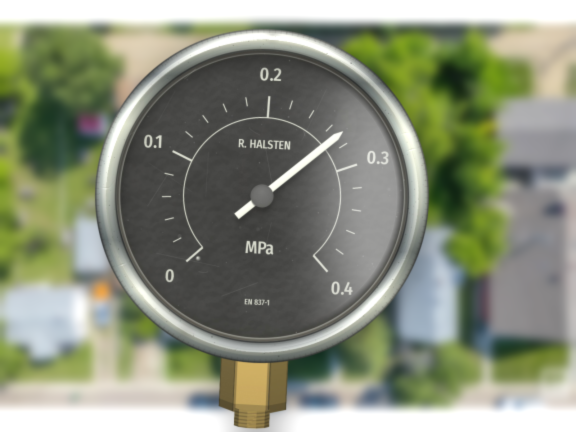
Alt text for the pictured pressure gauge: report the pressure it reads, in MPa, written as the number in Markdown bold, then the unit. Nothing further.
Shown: **0.27** MPa
